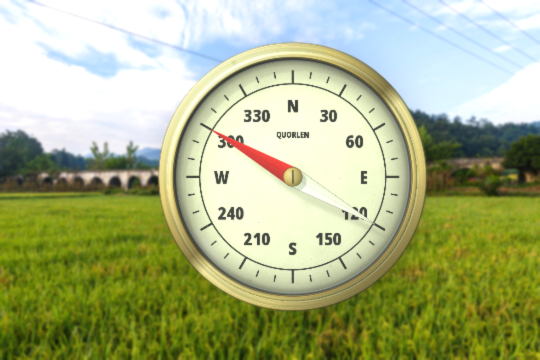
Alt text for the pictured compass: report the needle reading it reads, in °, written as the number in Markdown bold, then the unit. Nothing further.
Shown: **300** °
